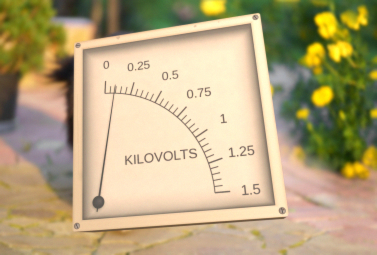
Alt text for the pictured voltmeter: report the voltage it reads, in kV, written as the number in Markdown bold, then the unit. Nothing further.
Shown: **0.1** kV
